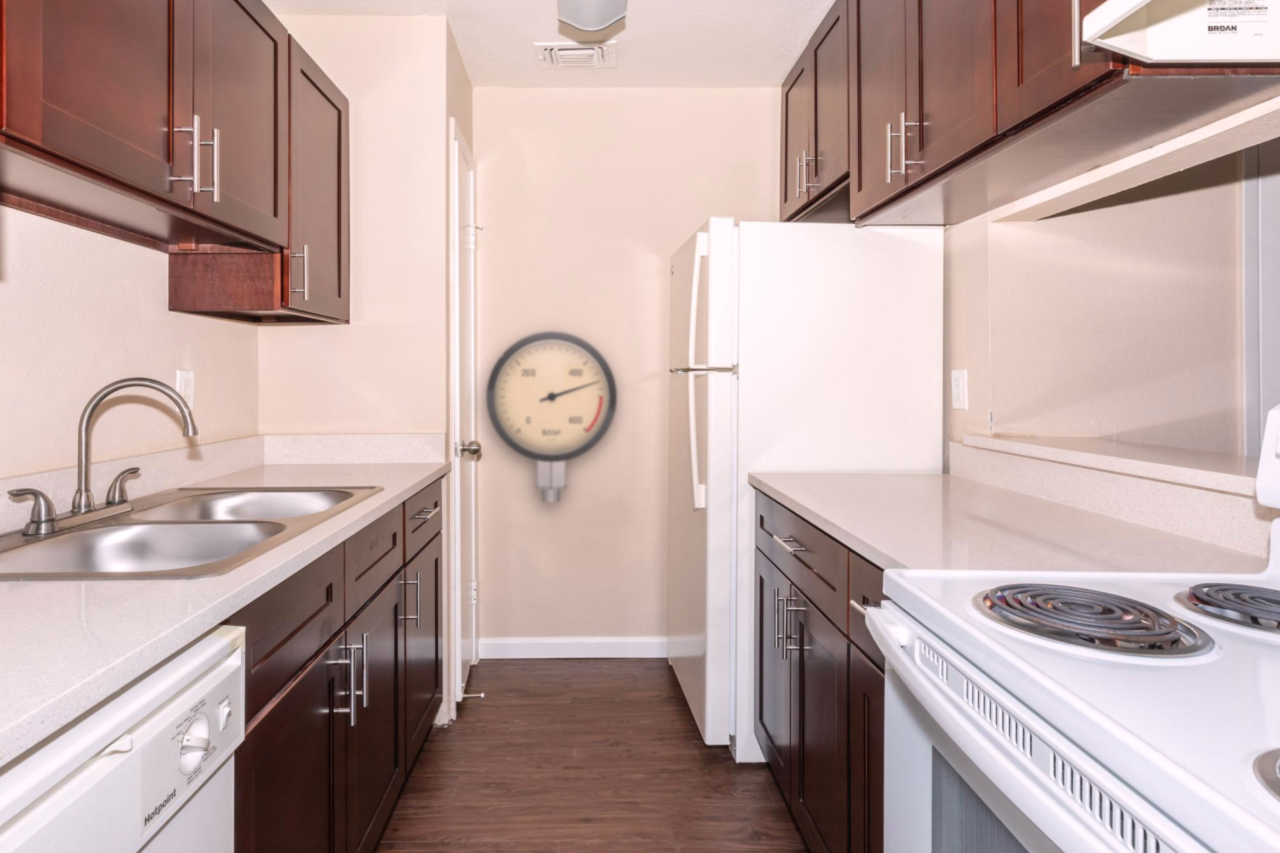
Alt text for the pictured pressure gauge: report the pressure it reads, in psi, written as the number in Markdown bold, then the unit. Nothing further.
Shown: **460** psi
